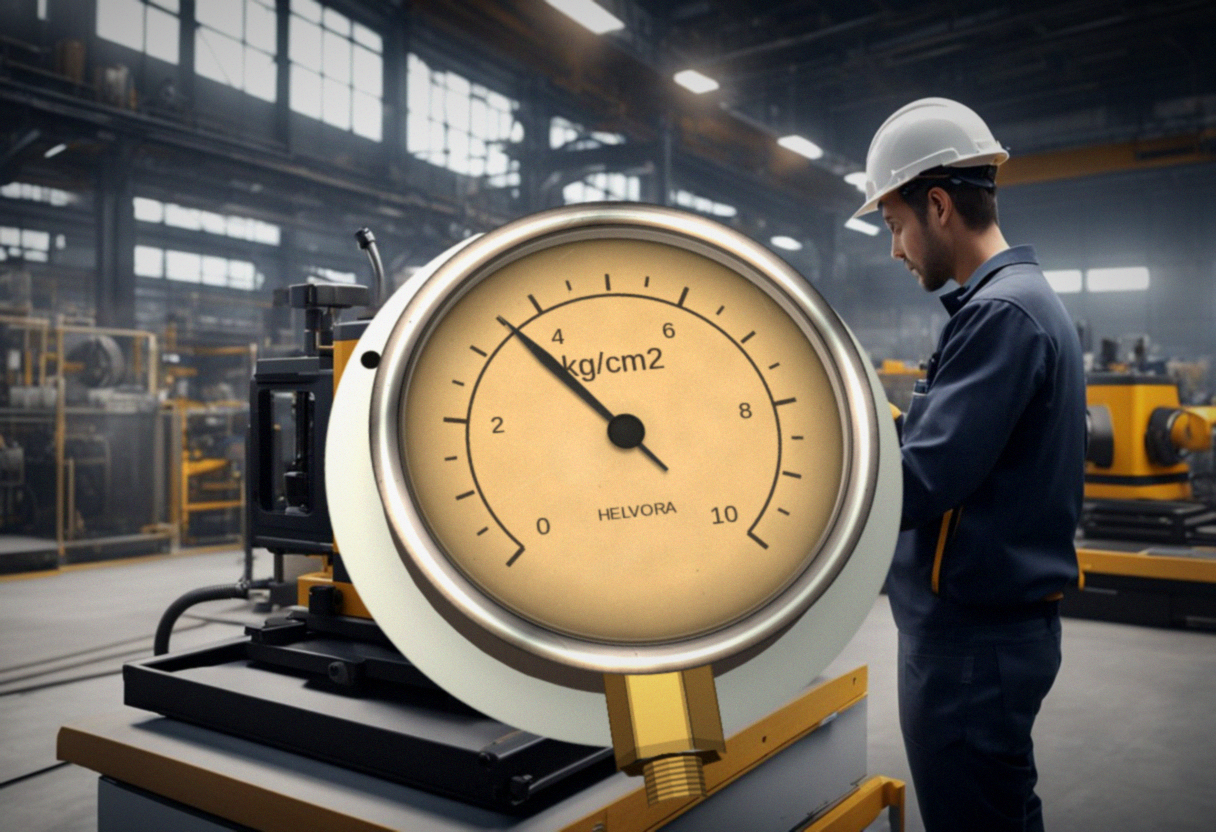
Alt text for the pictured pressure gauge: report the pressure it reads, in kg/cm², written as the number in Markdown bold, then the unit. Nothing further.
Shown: **3.5** kg/cm²
